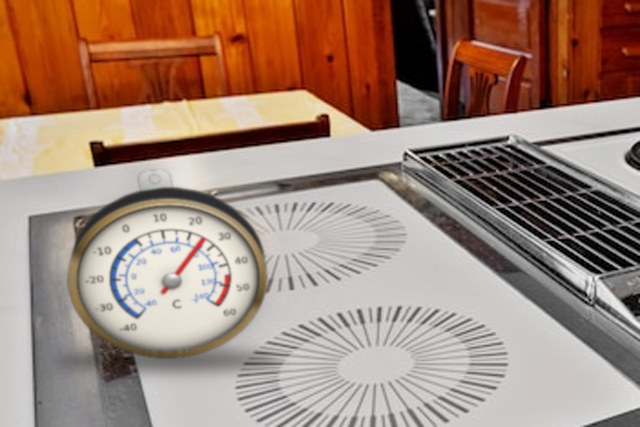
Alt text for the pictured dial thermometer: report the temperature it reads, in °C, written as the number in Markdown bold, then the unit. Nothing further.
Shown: **25** °C
